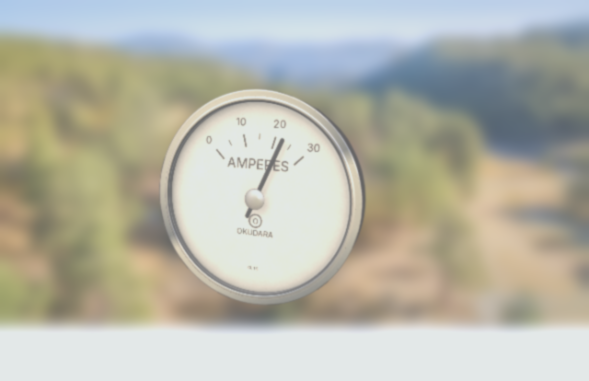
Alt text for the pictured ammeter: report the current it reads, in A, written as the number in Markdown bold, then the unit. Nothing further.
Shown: **22.5** A
